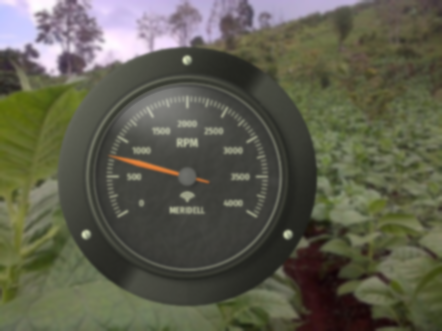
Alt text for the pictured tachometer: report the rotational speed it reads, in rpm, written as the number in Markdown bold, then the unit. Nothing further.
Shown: **750** rpm
